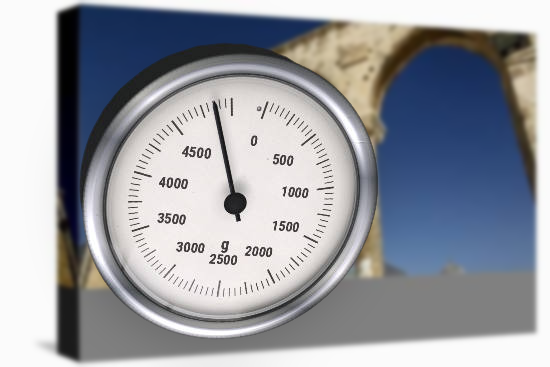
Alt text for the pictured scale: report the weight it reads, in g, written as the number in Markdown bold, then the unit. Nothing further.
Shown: **4850** g
